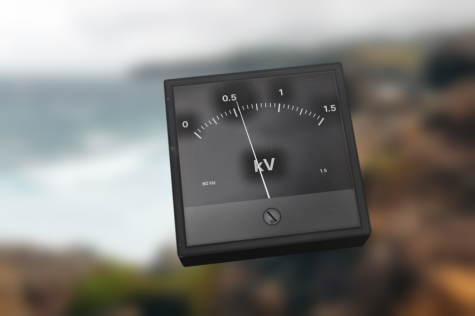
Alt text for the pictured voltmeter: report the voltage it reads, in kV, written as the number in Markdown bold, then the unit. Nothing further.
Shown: **0.55** kV
